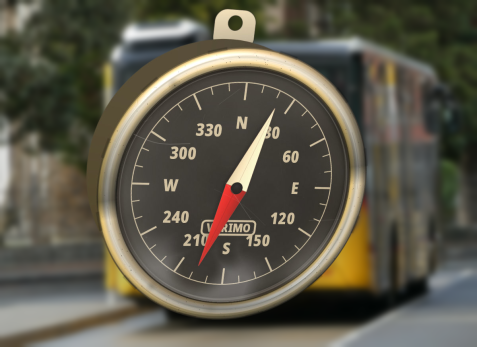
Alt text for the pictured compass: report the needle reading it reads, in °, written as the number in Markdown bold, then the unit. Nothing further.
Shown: **200** °
